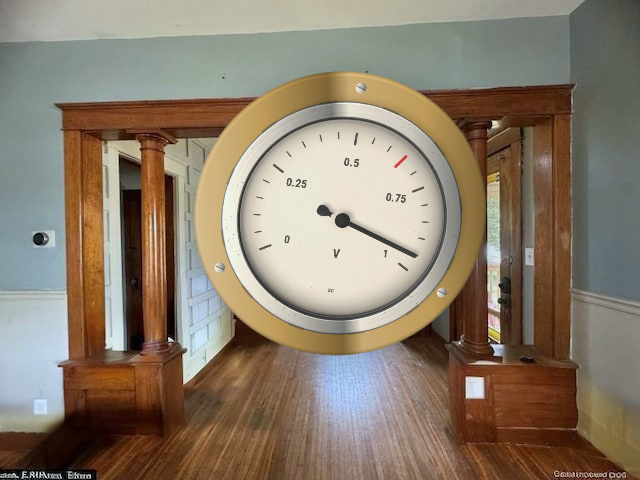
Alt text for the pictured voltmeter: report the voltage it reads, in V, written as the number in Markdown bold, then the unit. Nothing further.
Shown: **0.95** V
